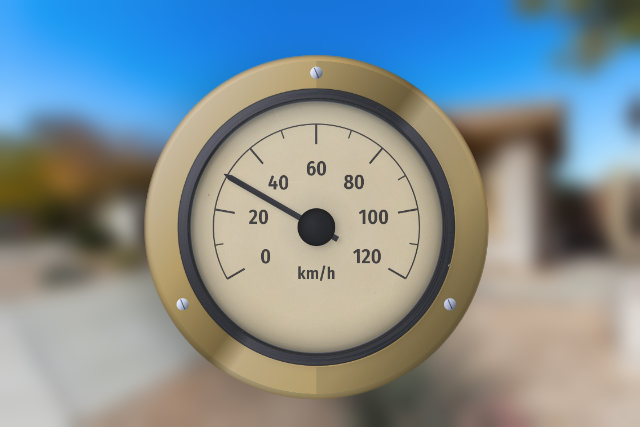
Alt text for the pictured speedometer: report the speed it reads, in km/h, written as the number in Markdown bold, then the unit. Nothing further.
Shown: **30** km/h
